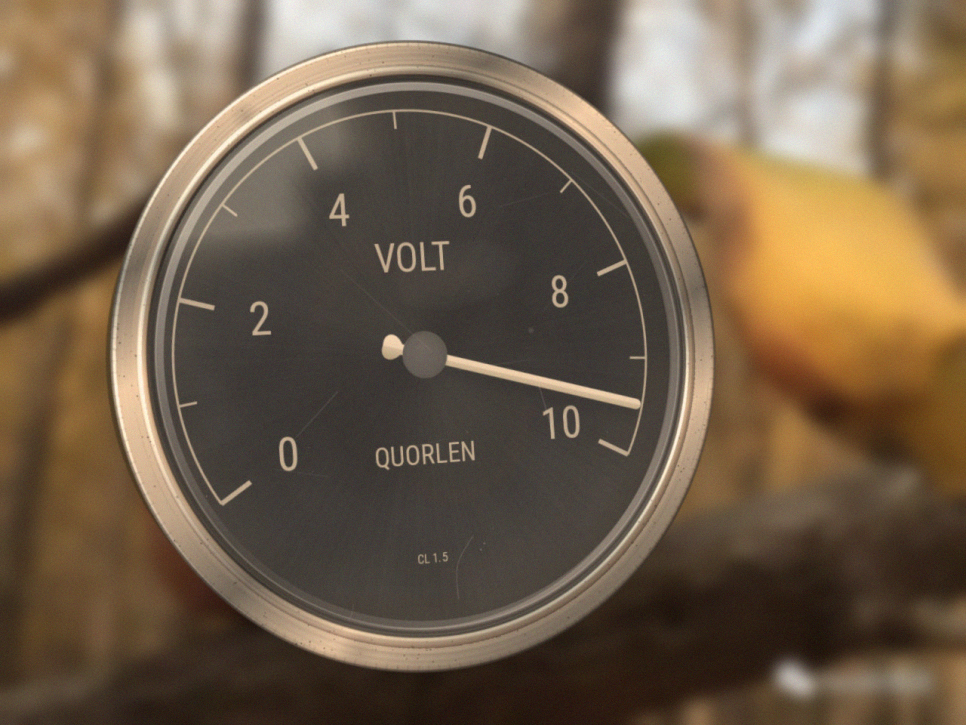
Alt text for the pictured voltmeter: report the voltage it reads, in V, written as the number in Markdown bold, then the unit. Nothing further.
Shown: **9.5** V
